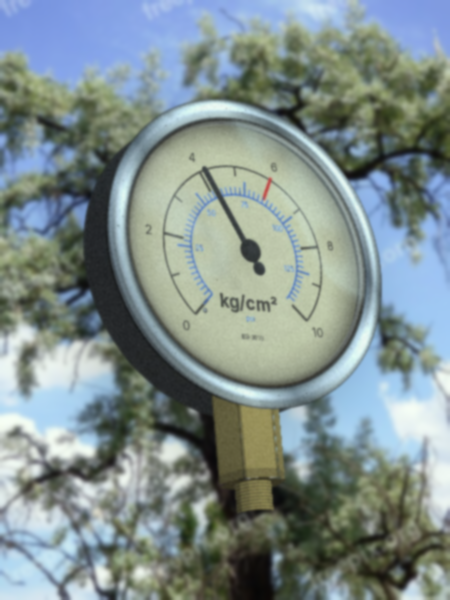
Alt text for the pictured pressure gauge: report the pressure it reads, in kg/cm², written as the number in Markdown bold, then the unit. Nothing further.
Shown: **4** kg/cm²
